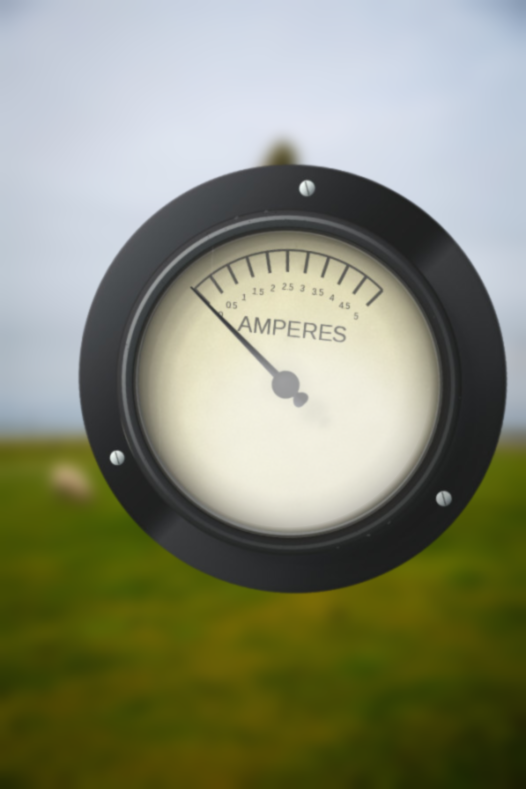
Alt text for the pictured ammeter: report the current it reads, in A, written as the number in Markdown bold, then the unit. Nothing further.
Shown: **0** A
